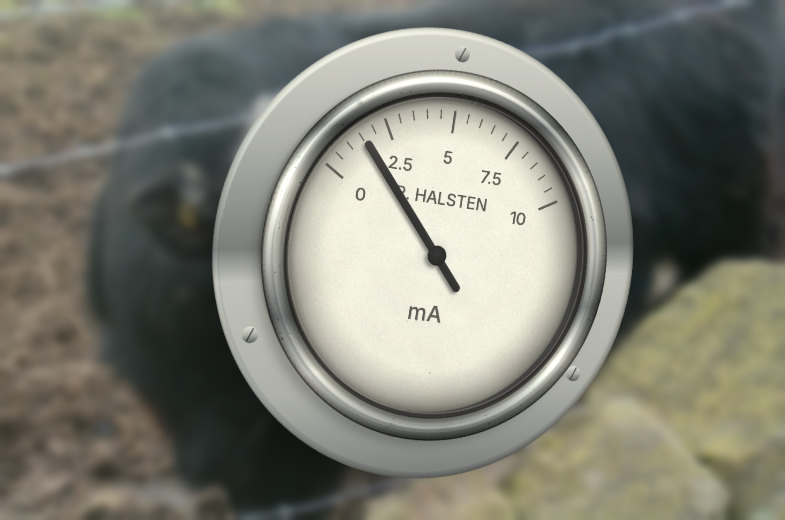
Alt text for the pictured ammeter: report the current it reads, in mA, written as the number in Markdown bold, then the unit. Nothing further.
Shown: **1.5** mA
